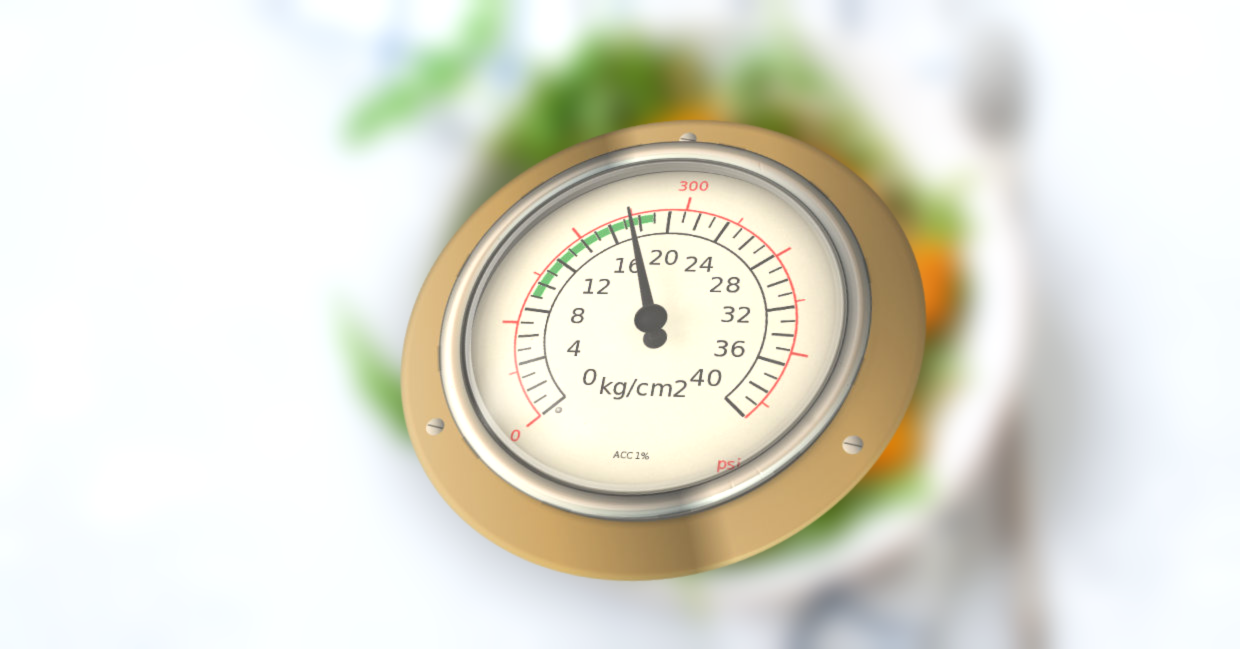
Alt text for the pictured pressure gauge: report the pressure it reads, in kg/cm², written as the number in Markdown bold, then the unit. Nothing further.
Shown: **17.5** kg/cm²
